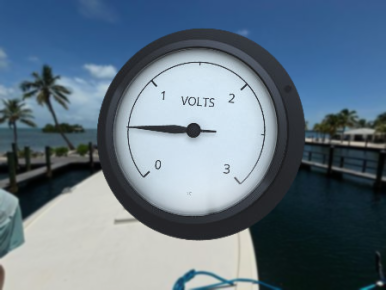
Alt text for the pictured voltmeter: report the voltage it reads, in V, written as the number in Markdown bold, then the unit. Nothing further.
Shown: **0.5** V
